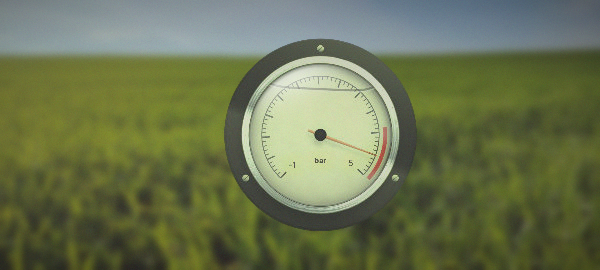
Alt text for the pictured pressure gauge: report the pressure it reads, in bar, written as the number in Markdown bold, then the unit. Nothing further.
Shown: **4.5** bar
